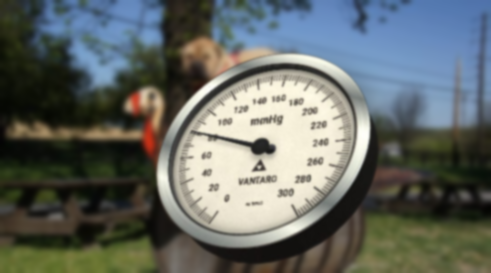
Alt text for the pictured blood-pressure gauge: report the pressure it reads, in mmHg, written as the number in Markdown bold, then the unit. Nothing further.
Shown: **80** mmHg
